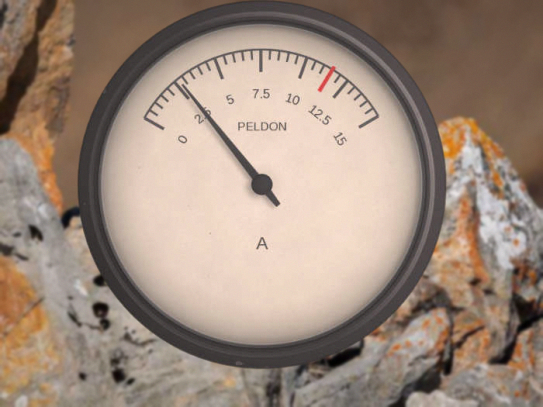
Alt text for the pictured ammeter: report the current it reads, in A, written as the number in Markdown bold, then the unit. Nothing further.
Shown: **2.75** A
